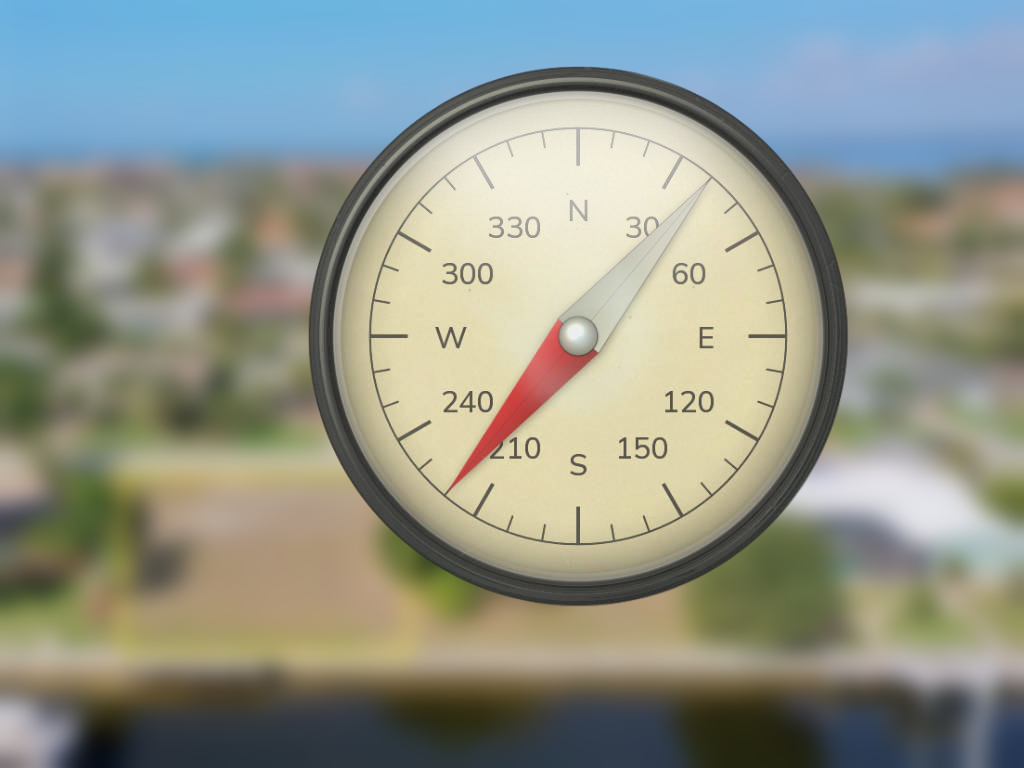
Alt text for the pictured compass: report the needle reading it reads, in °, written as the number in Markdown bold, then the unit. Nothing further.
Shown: **220** °
